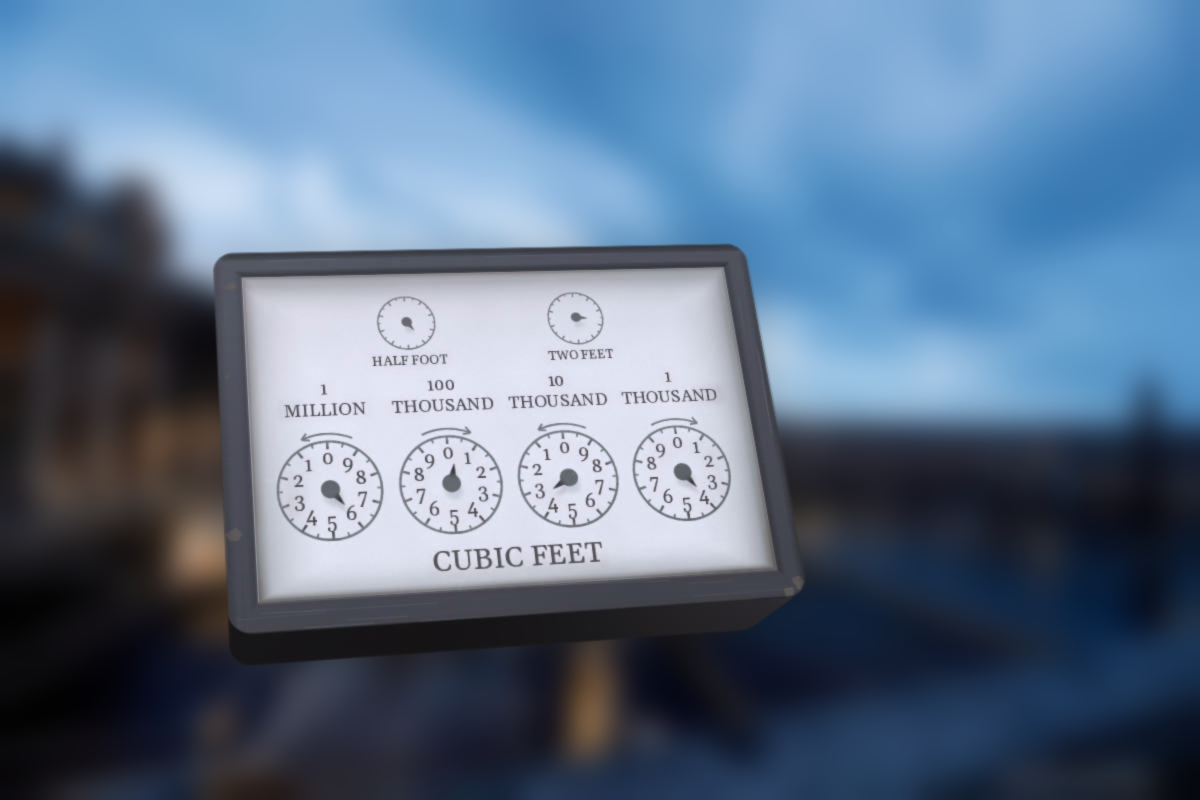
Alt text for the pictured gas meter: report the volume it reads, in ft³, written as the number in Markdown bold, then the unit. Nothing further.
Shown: **603400** ft³
